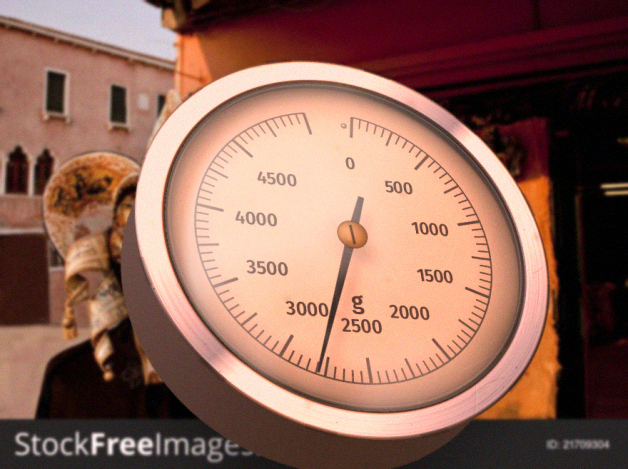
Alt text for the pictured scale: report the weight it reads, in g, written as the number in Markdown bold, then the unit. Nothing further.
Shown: **2800** g
